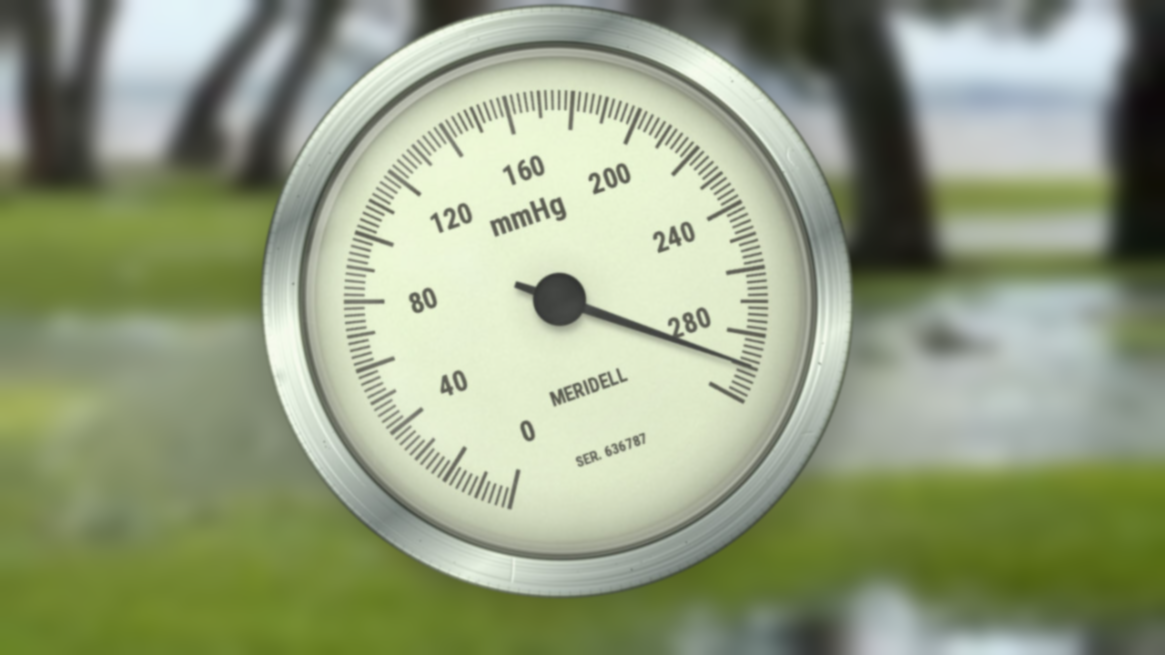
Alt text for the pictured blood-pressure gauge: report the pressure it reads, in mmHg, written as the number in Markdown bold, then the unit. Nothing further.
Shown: **290** mmHg
